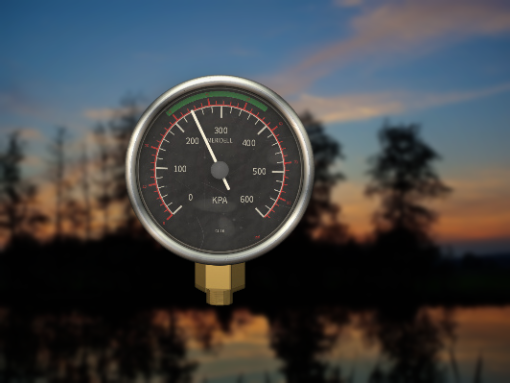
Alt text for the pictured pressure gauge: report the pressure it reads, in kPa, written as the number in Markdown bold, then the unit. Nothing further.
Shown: **240** kPa
